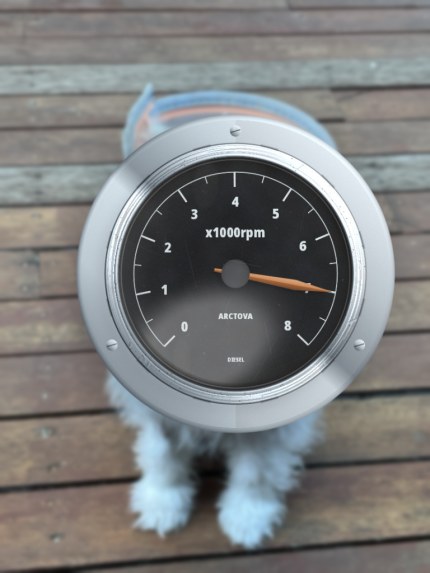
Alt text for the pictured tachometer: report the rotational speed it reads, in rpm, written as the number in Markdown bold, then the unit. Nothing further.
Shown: **7000** rpm
